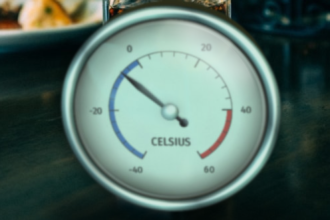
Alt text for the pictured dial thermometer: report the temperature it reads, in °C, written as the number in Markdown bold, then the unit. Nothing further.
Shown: **-6** °C
